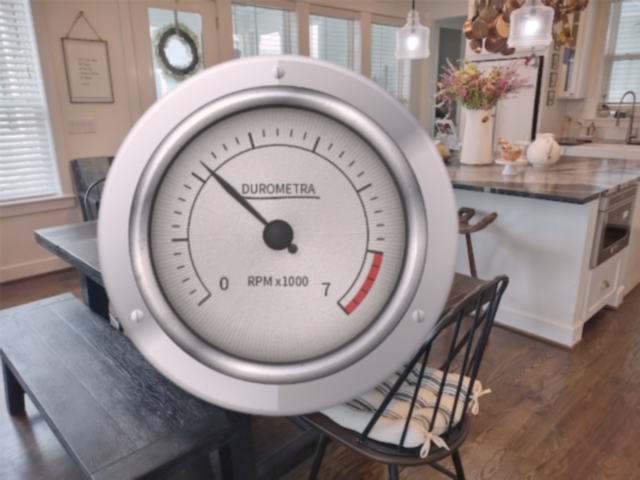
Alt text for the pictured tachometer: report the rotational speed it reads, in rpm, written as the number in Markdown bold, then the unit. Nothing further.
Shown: **2200** rpm
